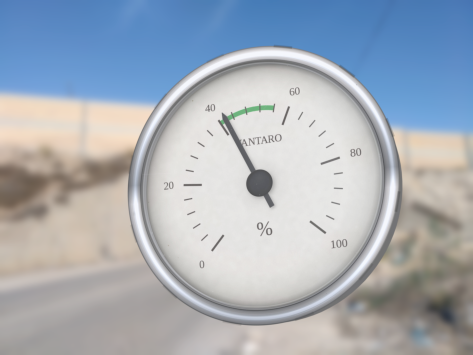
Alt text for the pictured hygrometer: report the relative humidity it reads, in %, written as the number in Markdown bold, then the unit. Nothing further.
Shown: **42** %
